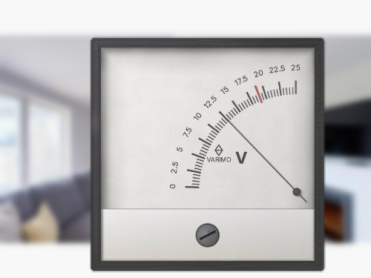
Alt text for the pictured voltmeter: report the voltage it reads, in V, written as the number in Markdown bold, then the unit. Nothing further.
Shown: **12.5** V
